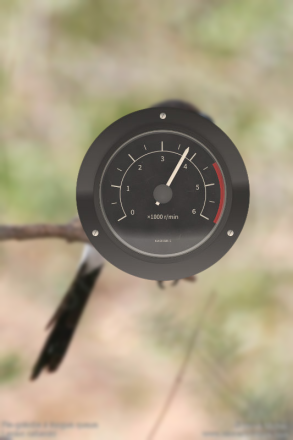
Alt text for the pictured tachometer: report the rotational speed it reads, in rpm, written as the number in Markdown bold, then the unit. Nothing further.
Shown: **3750** rpm
